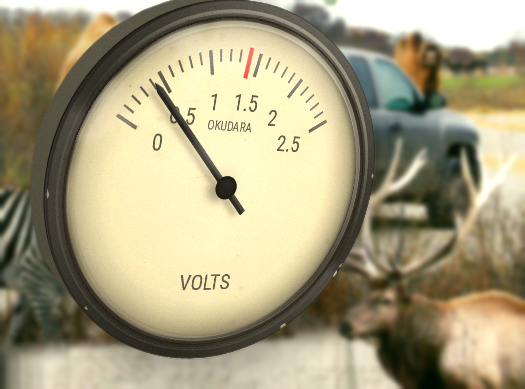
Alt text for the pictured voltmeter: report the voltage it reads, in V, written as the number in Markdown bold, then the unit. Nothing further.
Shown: **0.4** V
